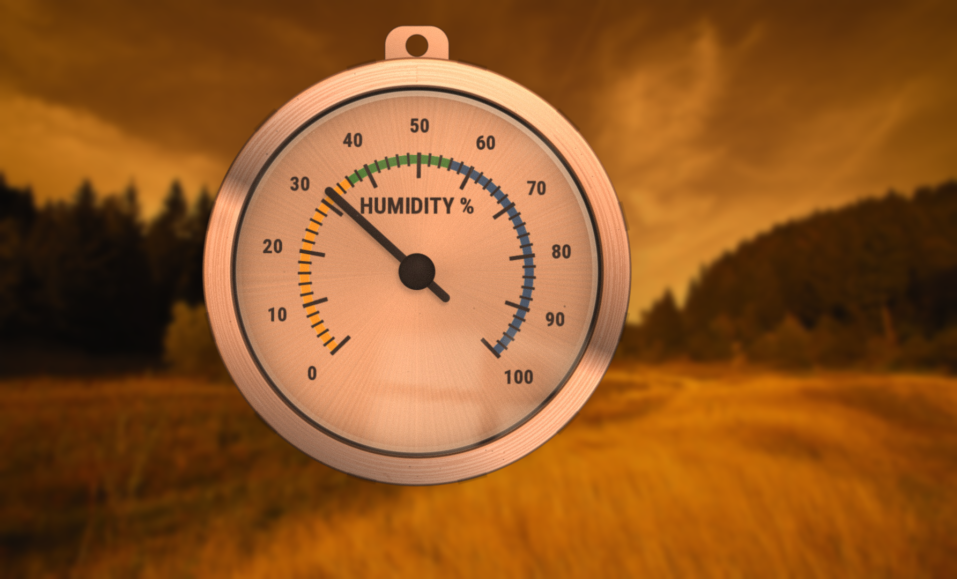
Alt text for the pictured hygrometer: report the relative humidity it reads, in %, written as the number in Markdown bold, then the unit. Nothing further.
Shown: **32** %
